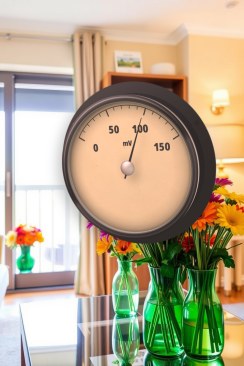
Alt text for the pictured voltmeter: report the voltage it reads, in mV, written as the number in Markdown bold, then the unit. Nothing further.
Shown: **100** mV
